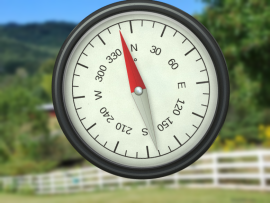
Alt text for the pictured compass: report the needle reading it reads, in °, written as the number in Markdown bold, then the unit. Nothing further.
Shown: **350** °
